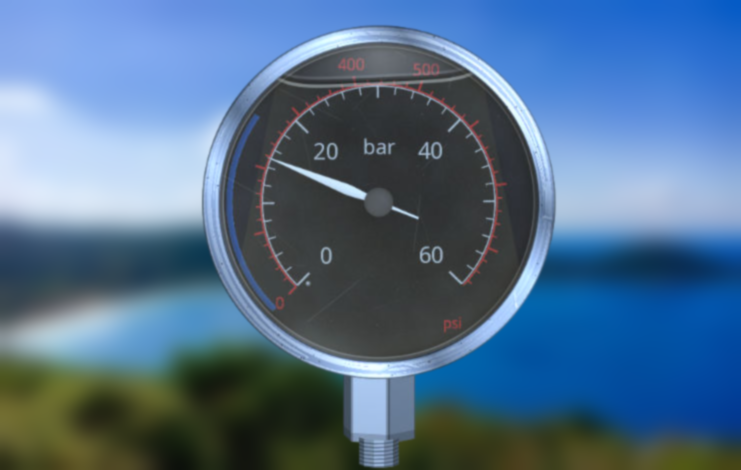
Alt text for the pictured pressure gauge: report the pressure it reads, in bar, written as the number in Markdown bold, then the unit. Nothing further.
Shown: **15** bar
